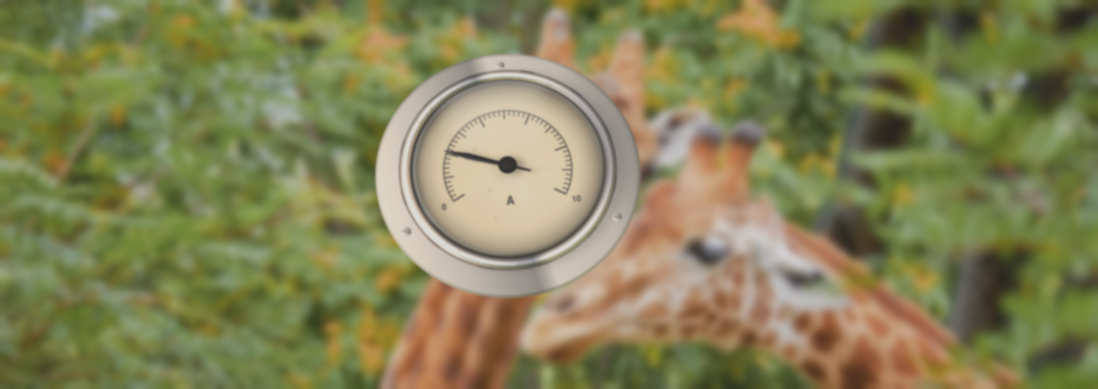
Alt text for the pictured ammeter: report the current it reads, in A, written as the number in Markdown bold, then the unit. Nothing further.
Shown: **2** A
